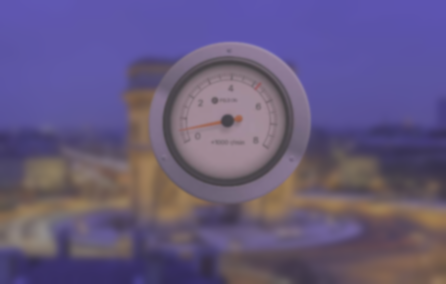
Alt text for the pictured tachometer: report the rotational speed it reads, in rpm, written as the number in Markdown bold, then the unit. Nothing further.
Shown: **500** rpm
